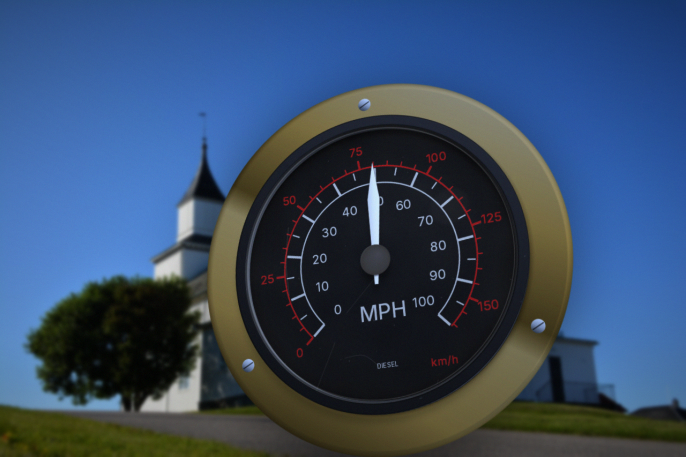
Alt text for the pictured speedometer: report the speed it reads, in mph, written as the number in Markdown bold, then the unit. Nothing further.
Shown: **50** mph
